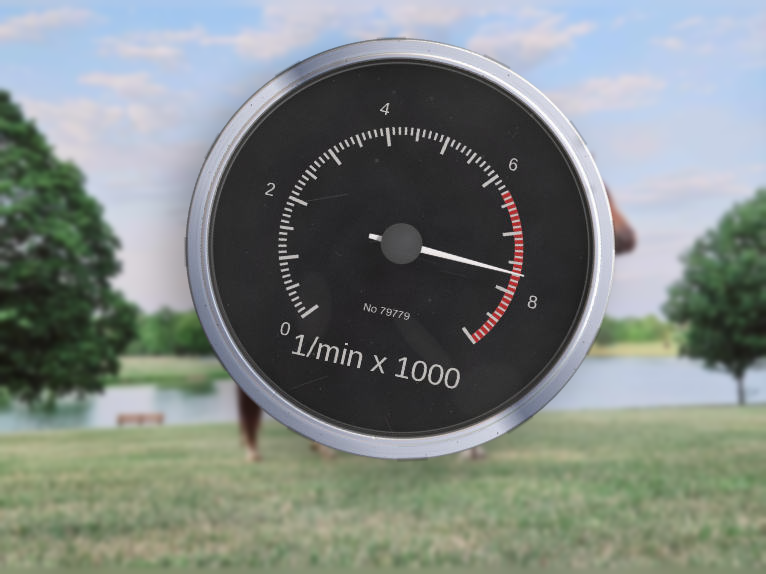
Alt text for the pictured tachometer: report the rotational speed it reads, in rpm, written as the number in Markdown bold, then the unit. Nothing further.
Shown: **7700** rpm
